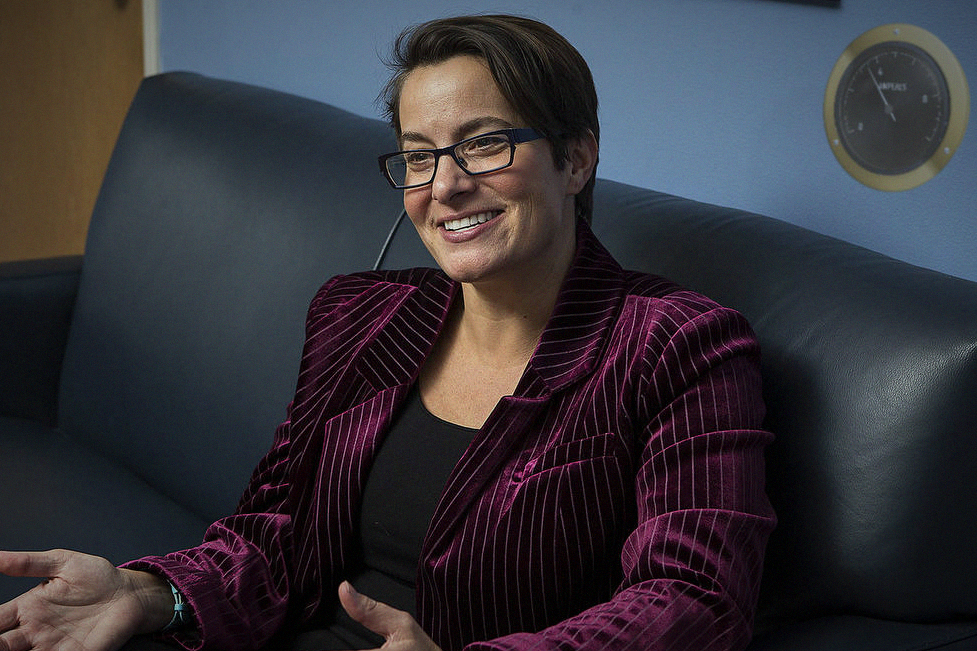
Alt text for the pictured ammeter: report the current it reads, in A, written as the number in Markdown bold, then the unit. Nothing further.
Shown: **3.5** A
